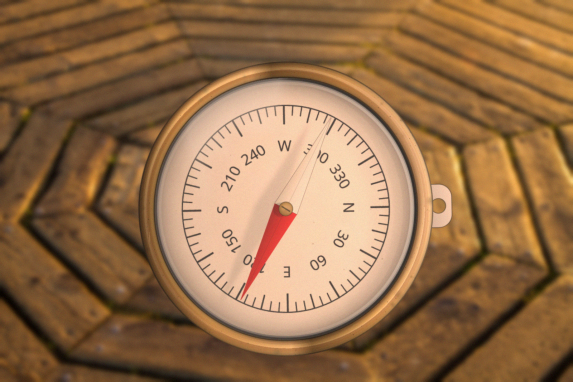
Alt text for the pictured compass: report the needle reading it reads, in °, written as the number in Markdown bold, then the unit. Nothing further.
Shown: **117.5** °
